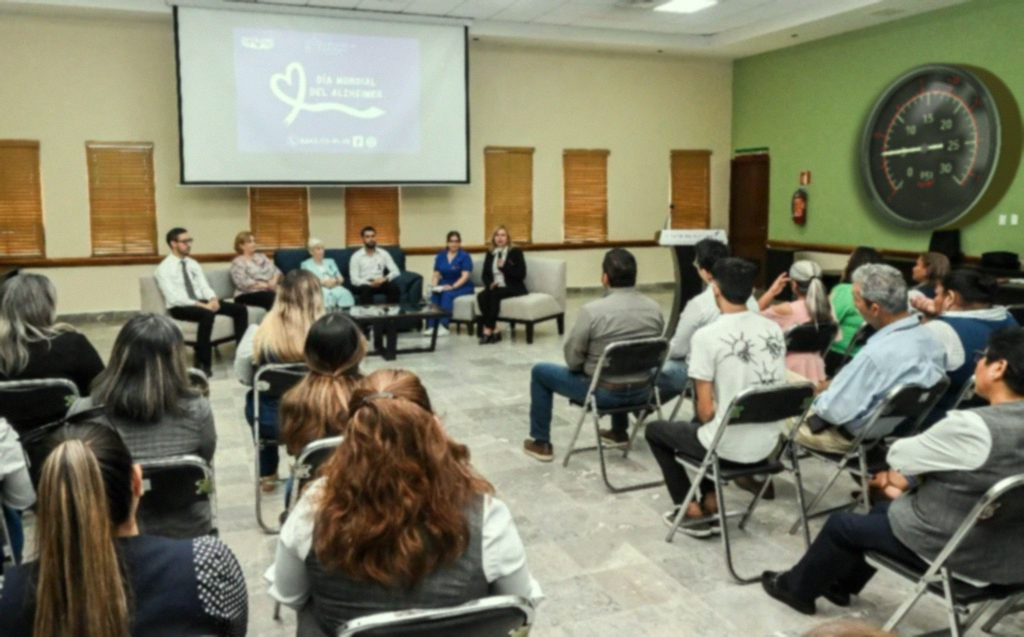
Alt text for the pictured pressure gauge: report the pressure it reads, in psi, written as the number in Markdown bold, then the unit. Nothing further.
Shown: **5** psi
